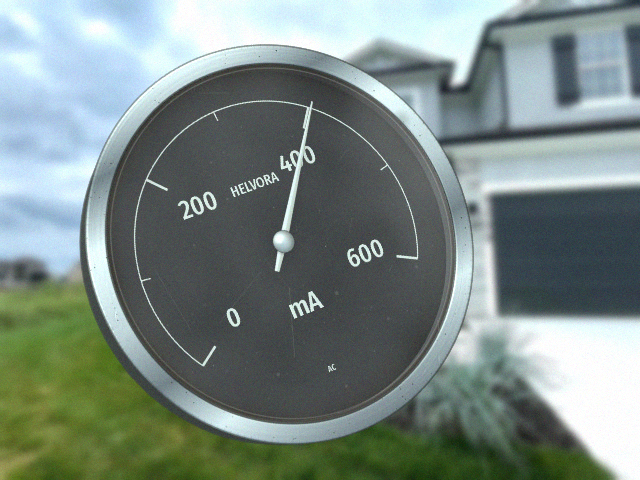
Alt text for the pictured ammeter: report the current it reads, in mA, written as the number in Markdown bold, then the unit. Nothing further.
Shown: **400** mA
